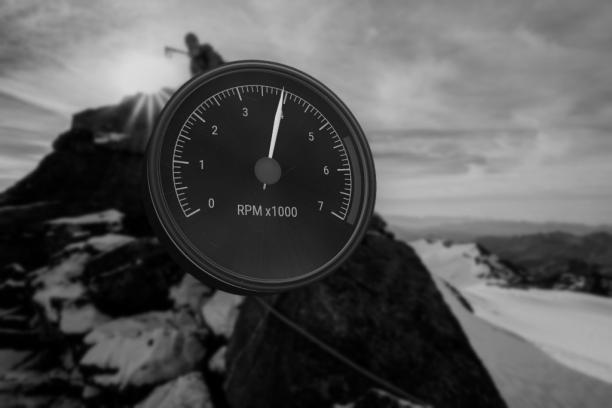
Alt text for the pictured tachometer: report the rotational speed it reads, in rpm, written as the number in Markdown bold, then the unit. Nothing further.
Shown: **3900** rpm
